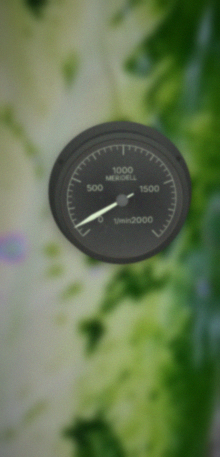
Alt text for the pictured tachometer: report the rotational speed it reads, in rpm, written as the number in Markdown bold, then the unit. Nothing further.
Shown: **100** rpm
